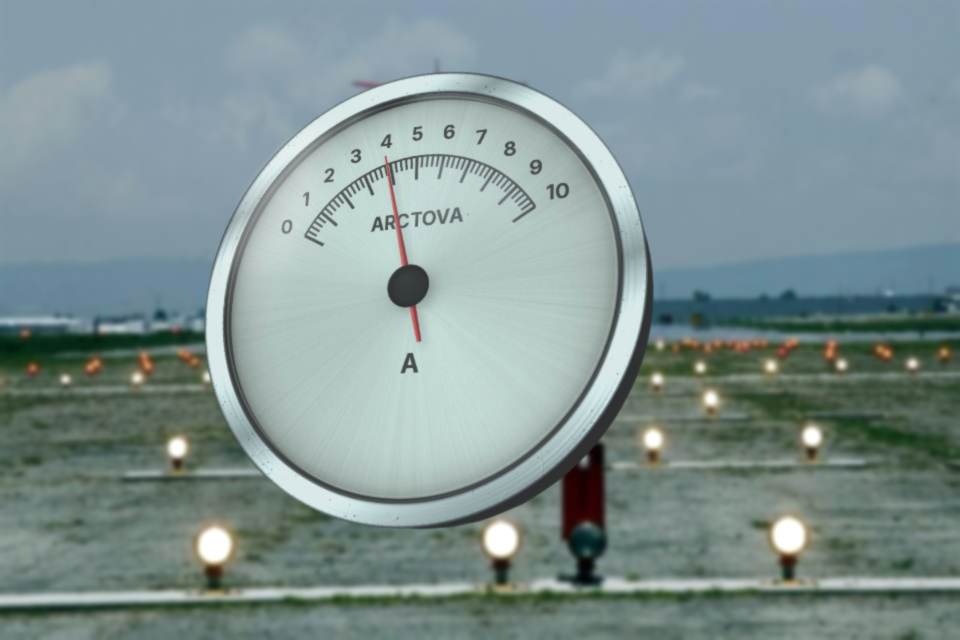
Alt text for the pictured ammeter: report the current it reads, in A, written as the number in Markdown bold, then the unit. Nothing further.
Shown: **4** A
